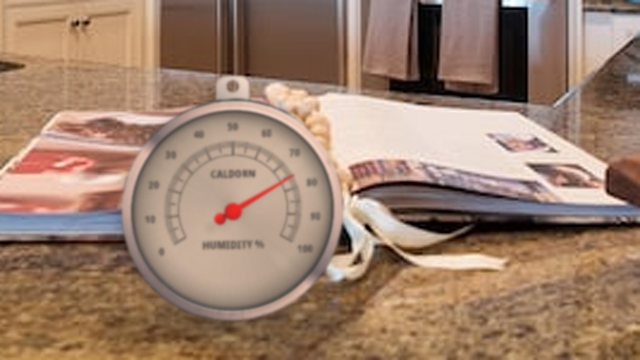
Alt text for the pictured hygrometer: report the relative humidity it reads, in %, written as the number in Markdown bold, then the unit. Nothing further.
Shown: **75** %
